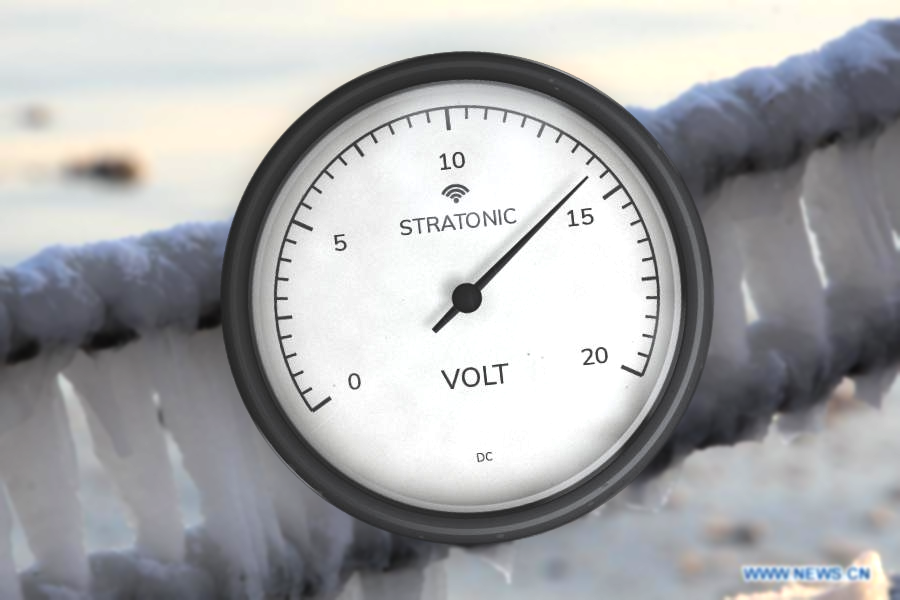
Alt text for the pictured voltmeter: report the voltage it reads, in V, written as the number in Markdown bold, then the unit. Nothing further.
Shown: **14.25** V
